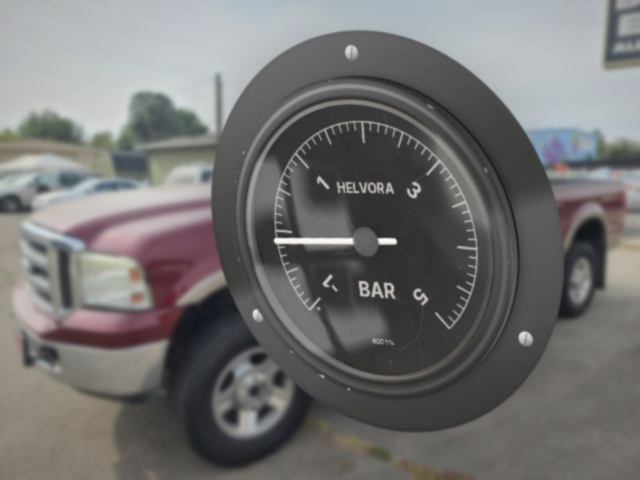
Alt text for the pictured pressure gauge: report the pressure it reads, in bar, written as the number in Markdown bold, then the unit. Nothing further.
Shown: **-0.1** bar
